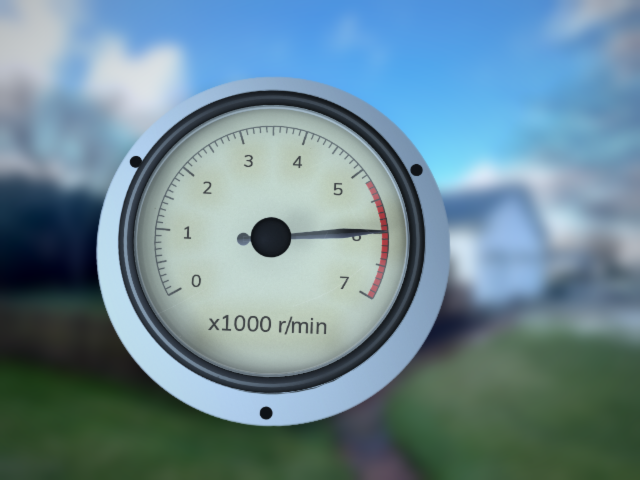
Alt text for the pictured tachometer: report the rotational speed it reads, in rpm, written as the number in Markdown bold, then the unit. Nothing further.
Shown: **6000** rpm
